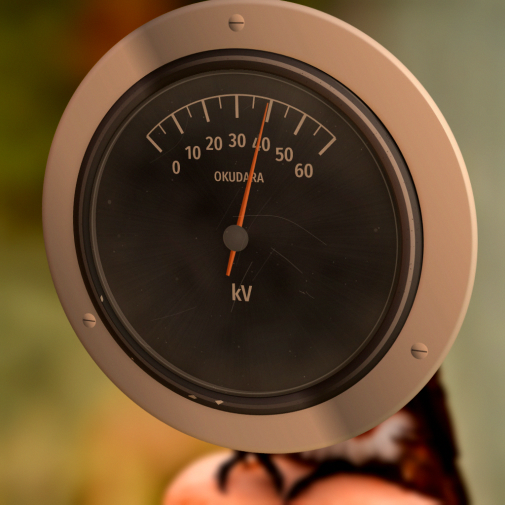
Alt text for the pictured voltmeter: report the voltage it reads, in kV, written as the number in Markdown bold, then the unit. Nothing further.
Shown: **40** kV
